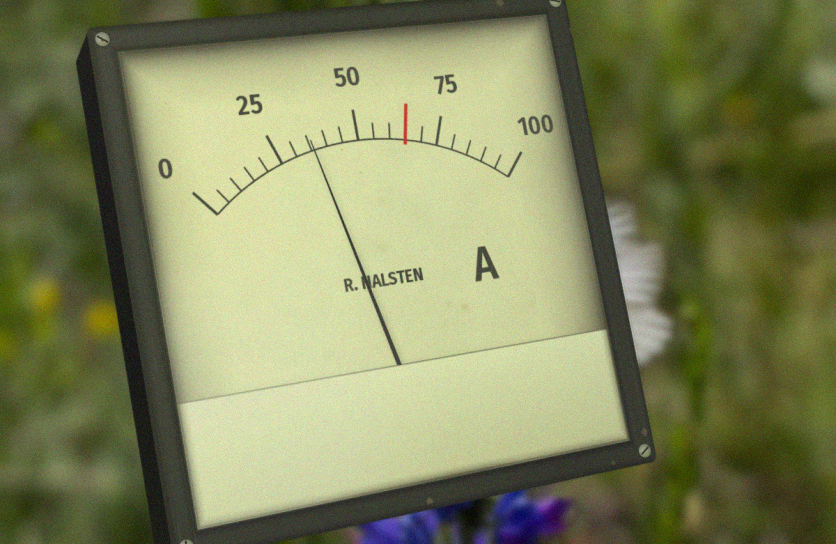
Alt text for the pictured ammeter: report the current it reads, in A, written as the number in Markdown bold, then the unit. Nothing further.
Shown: **35** A
